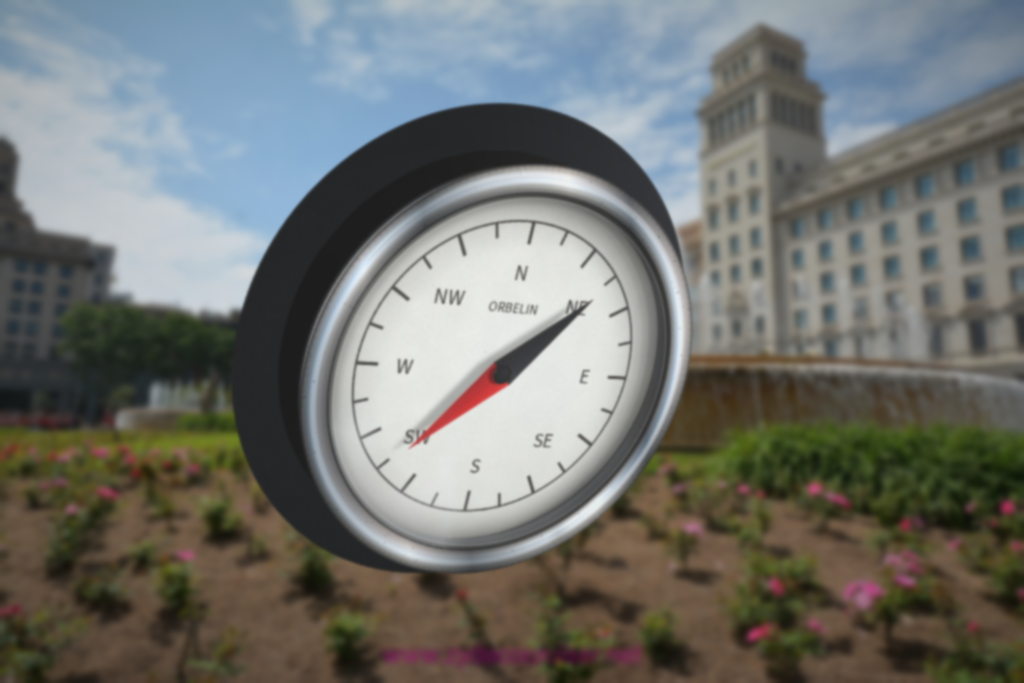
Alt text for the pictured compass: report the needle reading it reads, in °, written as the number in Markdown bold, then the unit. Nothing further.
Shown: **225** °
